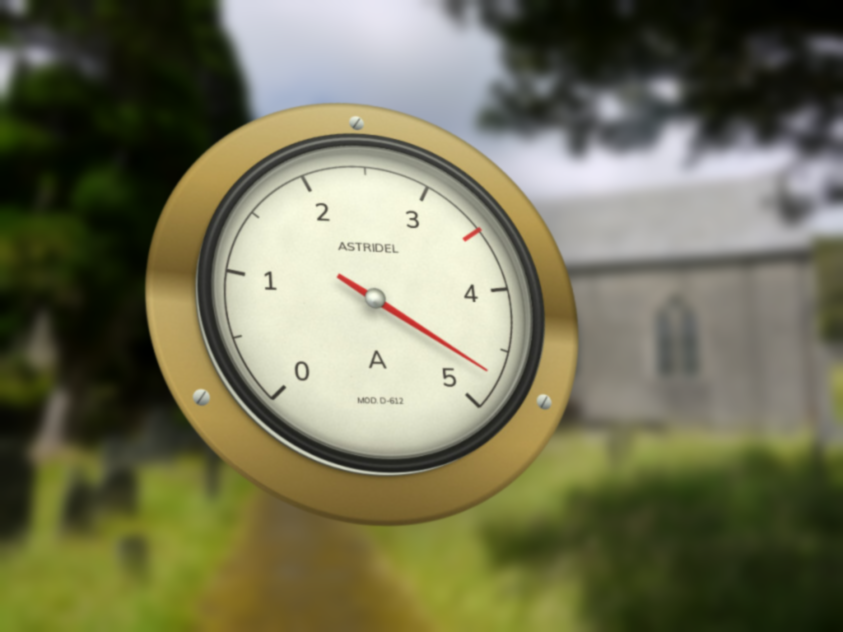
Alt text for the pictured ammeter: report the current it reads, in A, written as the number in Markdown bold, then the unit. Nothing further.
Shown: **4.75** A
